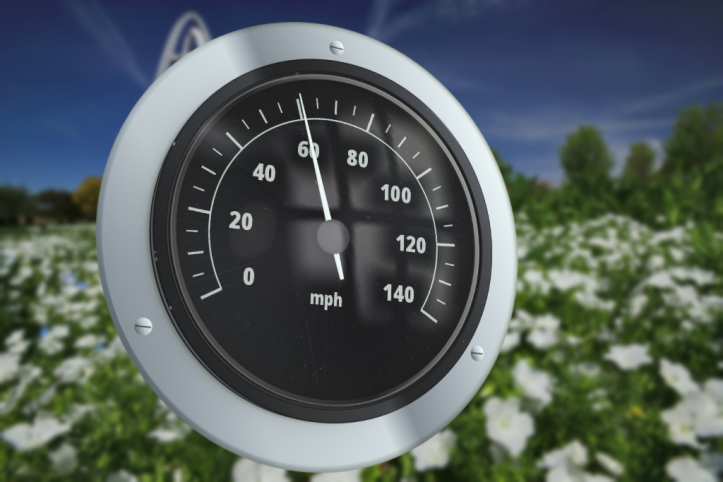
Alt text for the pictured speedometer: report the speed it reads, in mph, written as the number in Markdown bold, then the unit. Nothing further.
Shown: **60** mph
